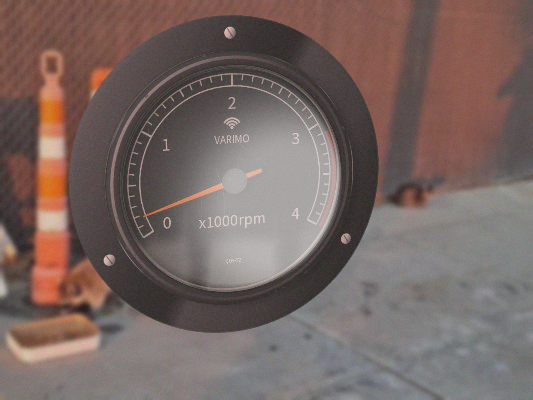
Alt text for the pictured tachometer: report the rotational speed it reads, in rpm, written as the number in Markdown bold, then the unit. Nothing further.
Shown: **200** rpm
